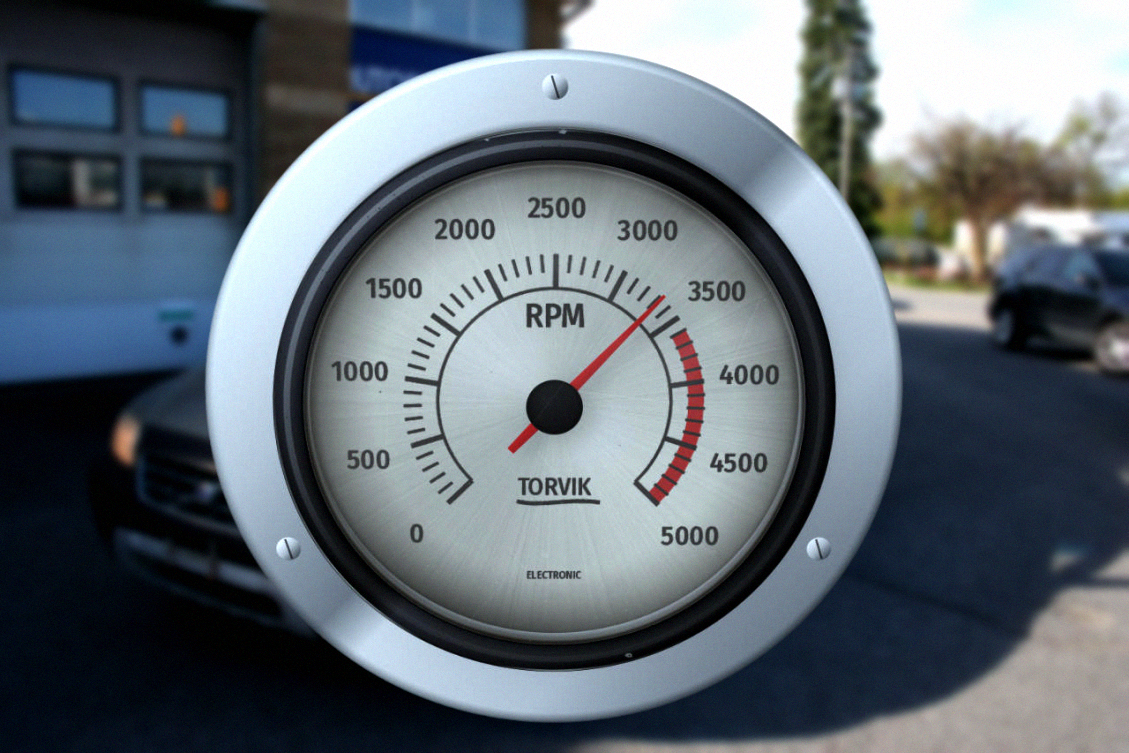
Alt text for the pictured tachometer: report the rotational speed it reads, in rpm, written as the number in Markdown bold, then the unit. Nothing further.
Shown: **3300** rpm
